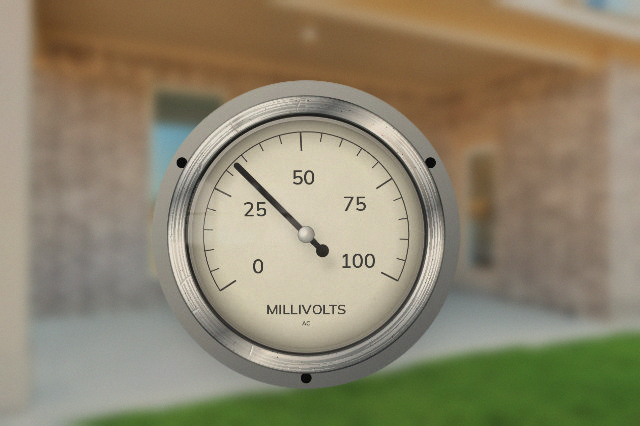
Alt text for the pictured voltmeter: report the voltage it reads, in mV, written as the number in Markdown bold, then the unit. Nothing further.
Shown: **32.5** mV
